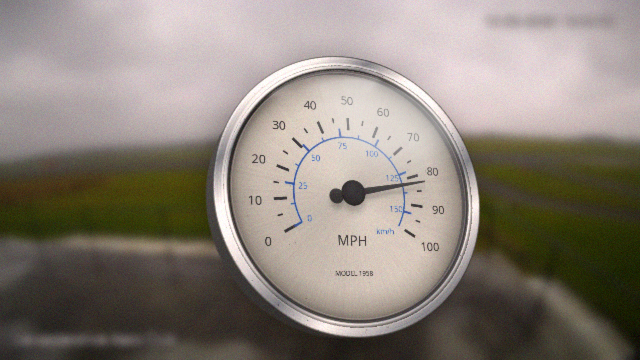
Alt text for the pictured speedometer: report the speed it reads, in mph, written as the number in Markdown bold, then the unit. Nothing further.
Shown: **82.5** mph
